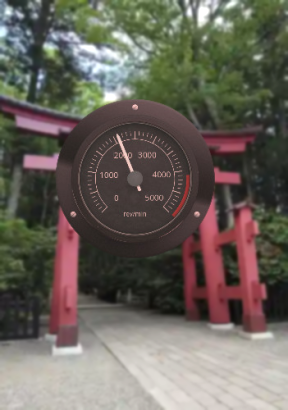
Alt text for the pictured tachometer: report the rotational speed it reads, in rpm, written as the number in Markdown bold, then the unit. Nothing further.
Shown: **2100** rpm
